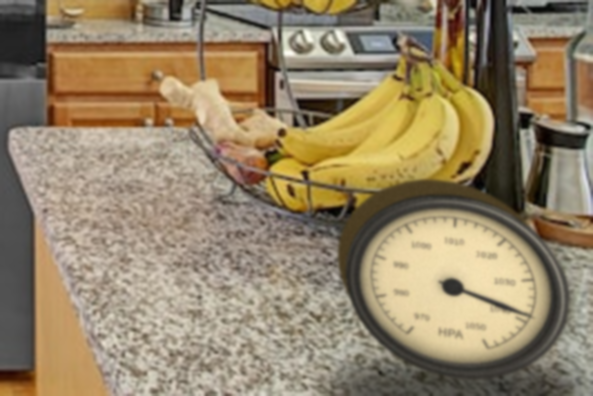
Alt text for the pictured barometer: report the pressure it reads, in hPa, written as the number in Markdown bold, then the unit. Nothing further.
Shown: **1038** hPa
